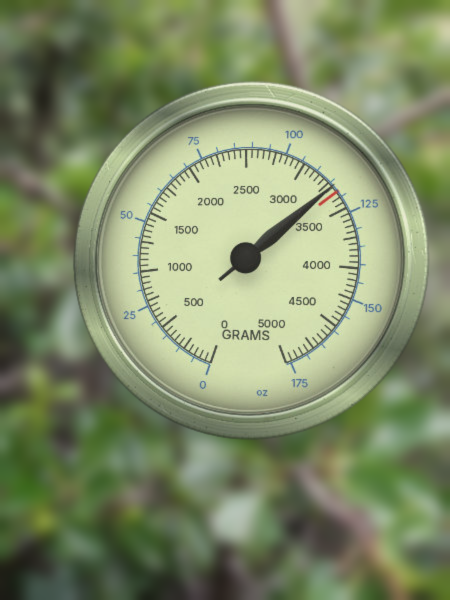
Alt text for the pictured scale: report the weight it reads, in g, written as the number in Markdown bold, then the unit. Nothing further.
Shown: **3300** g
